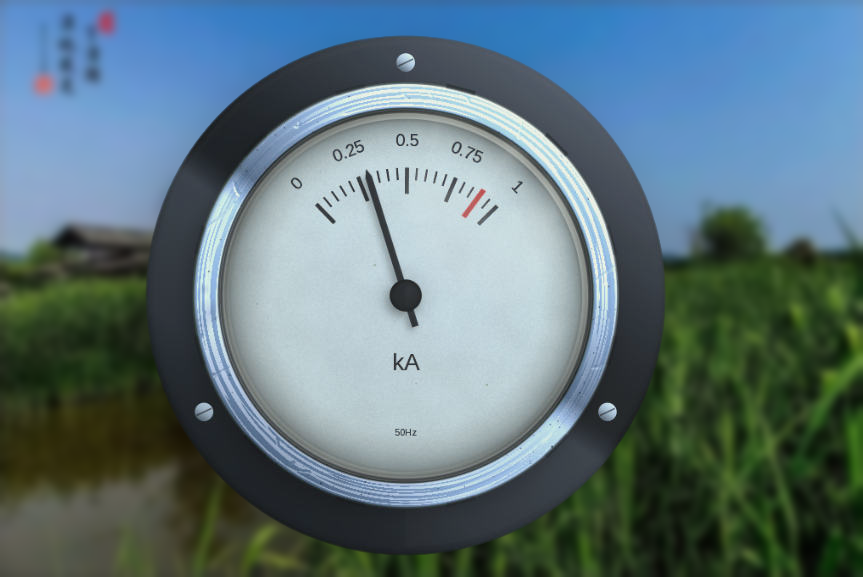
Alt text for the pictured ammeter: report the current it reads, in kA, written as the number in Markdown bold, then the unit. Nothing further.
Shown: **0.3** kA
